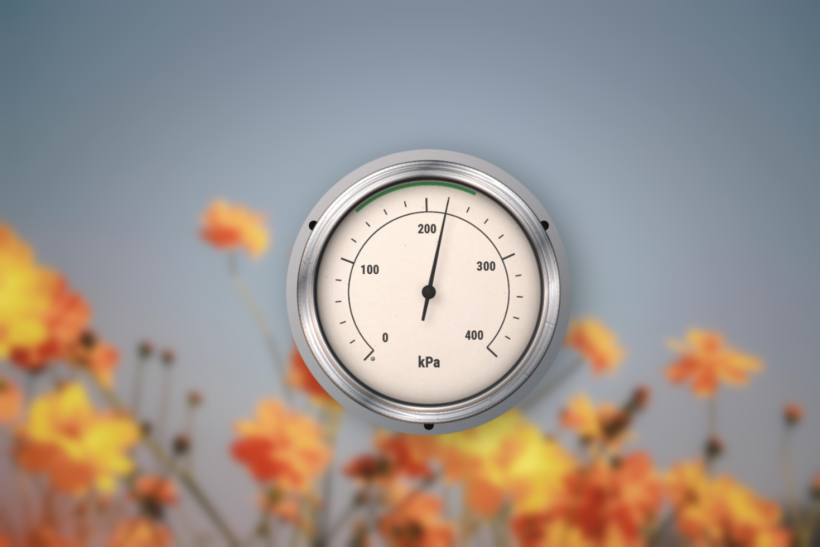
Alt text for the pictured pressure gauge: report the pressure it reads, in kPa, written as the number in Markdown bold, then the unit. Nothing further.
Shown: **220** kPa
